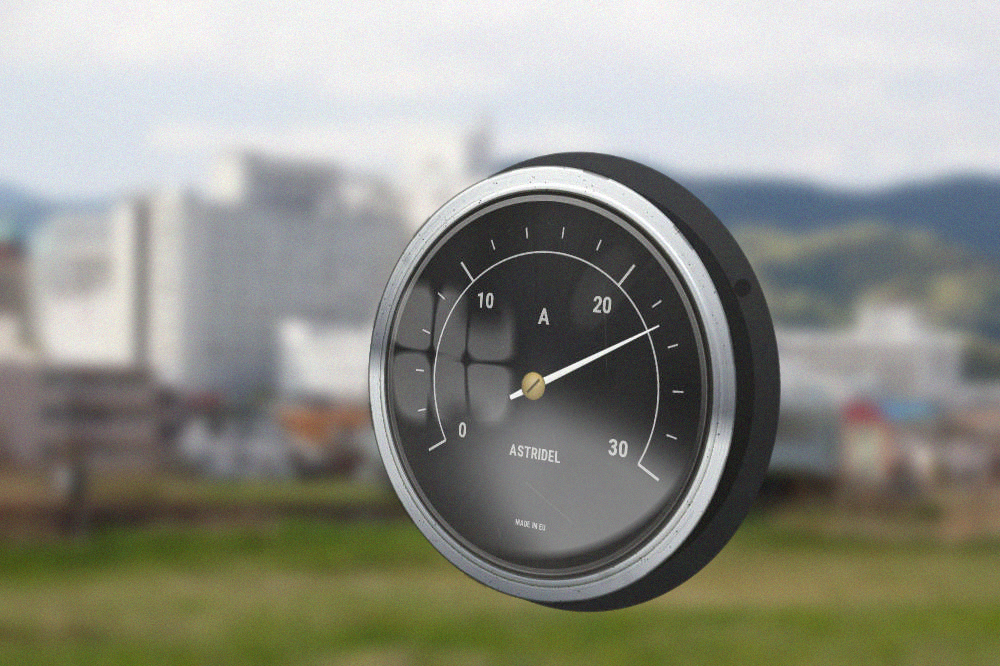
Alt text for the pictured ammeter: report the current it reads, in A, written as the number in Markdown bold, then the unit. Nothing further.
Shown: **23** A
